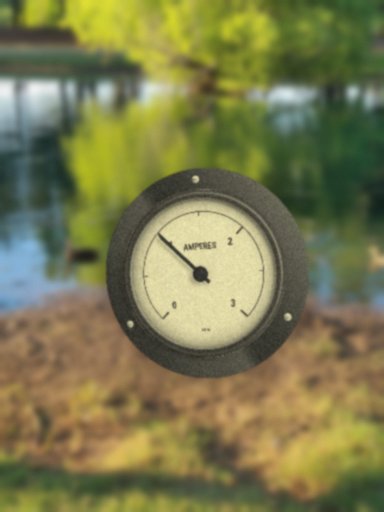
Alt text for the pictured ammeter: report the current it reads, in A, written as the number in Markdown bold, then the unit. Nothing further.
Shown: **1** A
